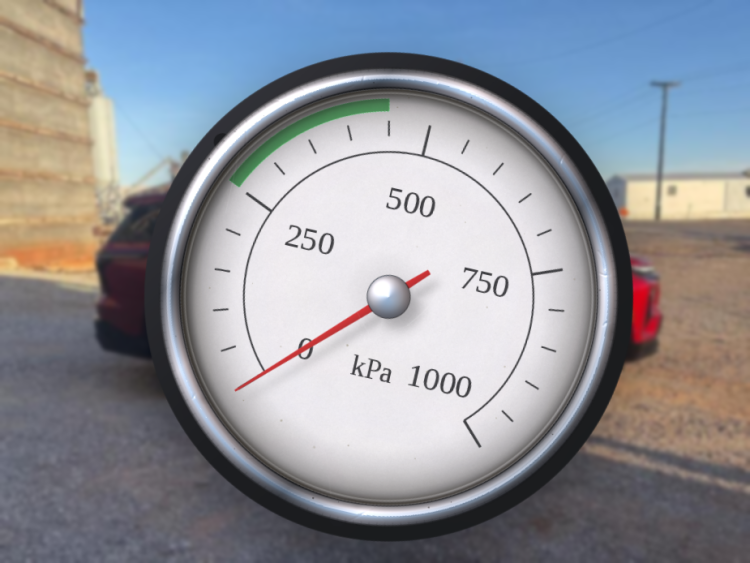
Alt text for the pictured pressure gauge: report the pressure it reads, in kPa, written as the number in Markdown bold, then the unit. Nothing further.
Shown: **0** kPa
